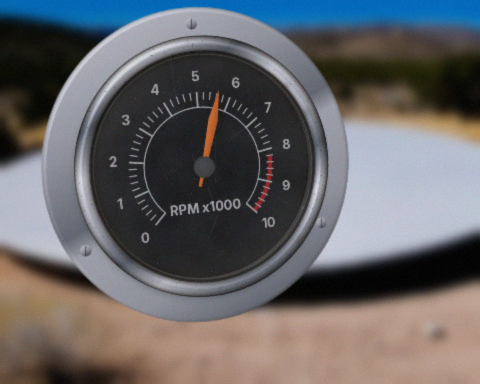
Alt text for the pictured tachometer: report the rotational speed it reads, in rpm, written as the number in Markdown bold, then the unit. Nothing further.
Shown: **5600** rpm
